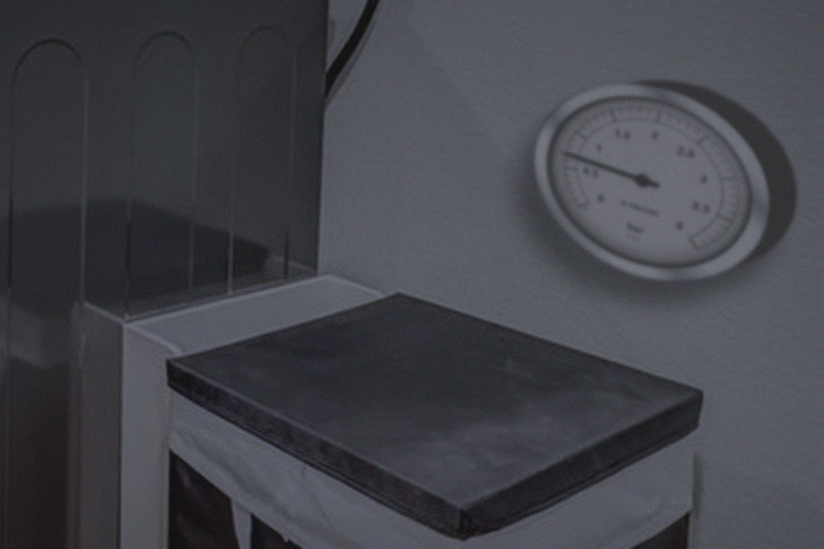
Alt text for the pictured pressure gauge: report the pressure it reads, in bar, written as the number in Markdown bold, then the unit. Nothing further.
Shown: **0.7** bar
